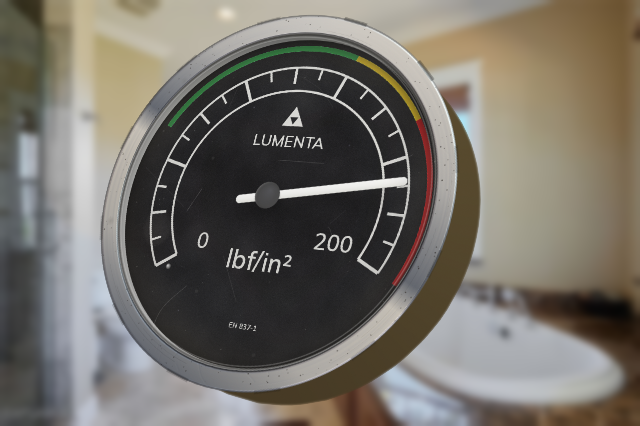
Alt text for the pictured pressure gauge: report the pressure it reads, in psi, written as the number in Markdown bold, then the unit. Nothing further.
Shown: **170** psi
